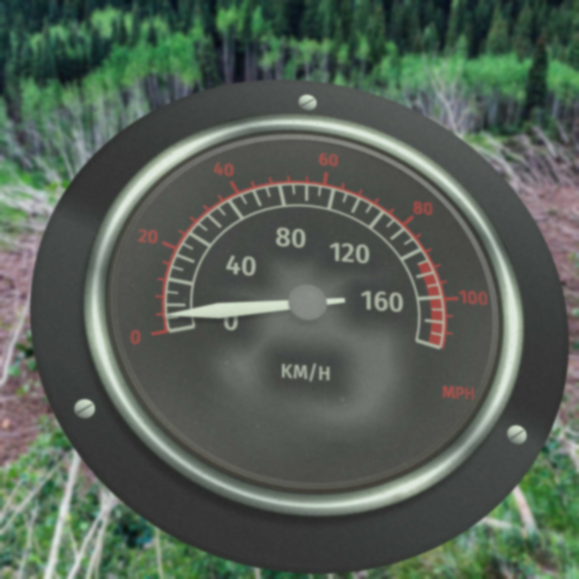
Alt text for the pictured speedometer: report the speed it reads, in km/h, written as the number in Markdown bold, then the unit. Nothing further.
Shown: **5** km/h
